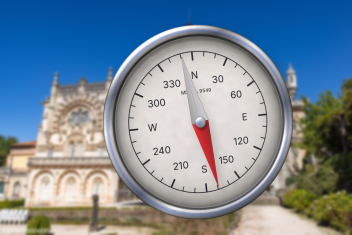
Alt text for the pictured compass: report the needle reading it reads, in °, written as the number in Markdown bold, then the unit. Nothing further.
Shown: **170** °
